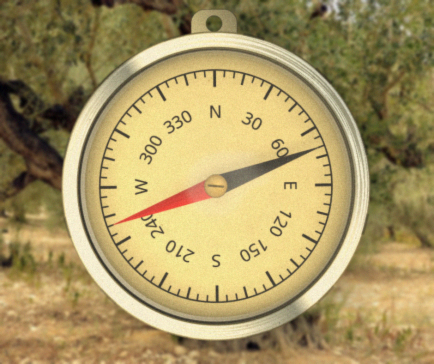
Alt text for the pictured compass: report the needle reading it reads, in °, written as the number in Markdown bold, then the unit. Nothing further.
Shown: **250** °
